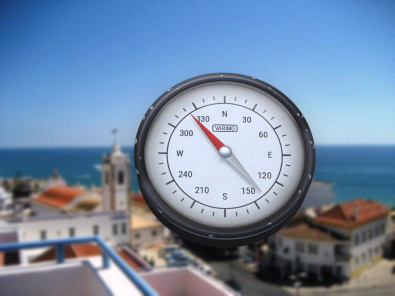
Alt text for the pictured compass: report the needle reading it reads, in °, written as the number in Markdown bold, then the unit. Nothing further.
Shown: **320** °
